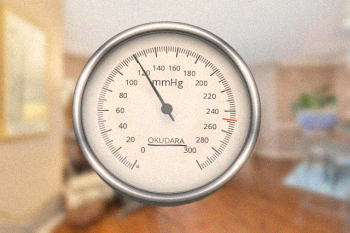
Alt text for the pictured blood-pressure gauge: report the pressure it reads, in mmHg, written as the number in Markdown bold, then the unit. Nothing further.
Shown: **120** mmHg
